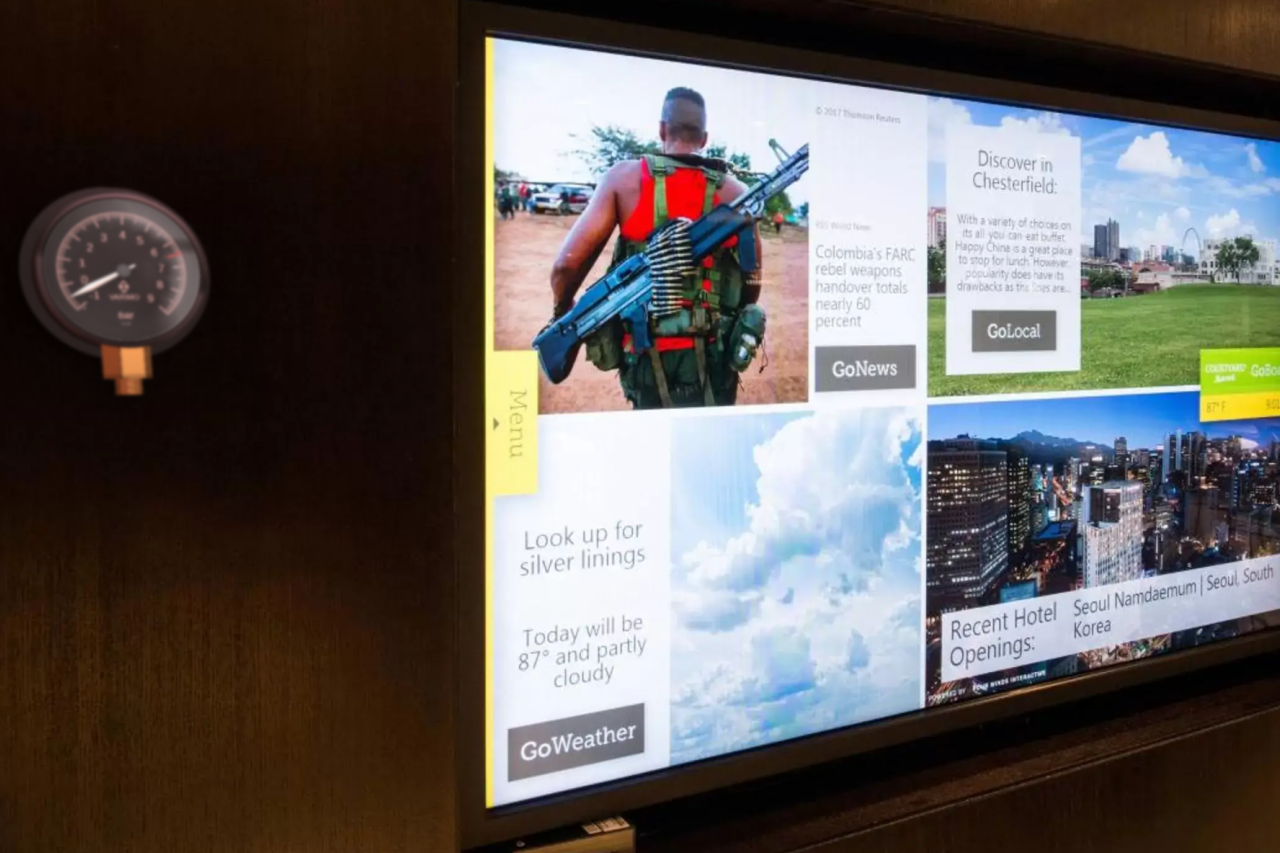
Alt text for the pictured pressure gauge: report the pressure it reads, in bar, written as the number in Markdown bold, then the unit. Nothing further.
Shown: **-0.5** bar
